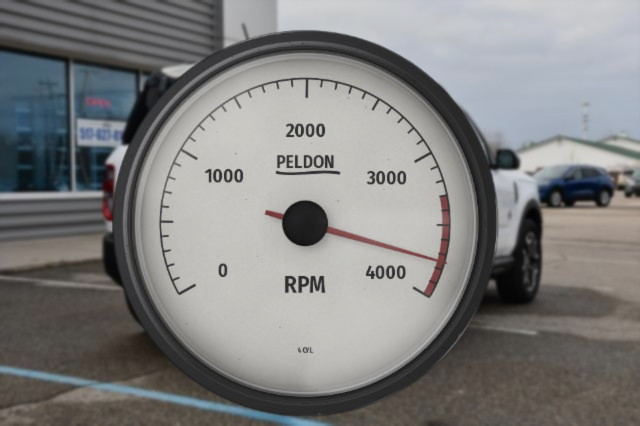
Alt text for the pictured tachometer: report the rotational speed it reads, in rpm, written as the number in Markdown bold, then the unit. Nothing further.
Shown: **3750** rpm
